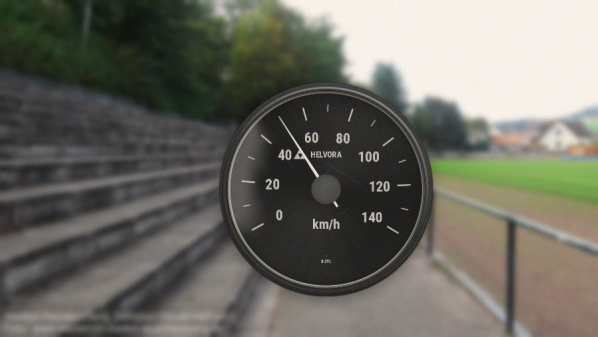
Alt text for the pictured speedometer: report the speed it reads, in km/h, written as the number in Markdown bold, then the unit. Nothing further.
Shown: **50** km/h
